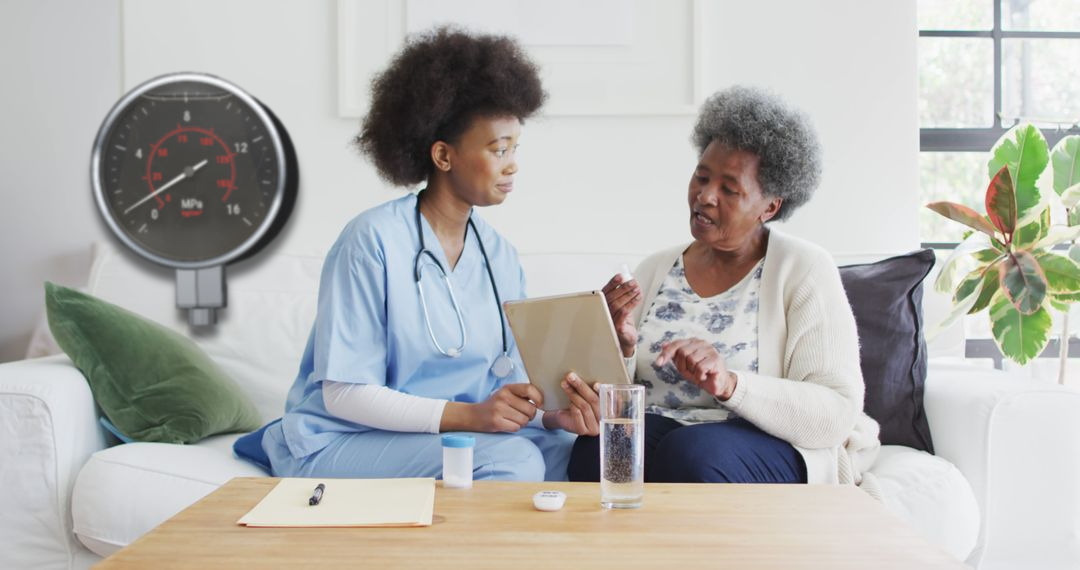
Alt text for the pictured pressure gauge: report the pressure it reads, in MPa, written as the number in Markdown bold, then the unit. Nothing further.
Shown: **1** MPa
